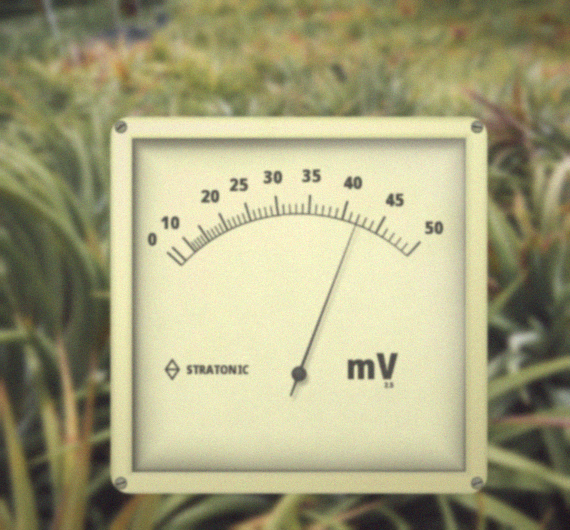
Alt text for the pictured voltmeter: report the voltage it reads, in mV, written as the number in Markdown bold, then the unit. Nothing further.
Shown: **42** mV
